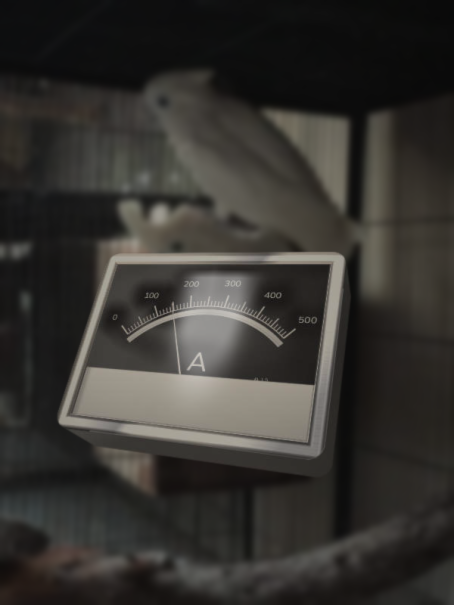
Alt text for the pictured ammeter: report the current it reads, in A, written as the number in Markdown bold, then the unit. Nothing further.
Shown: **150** A
